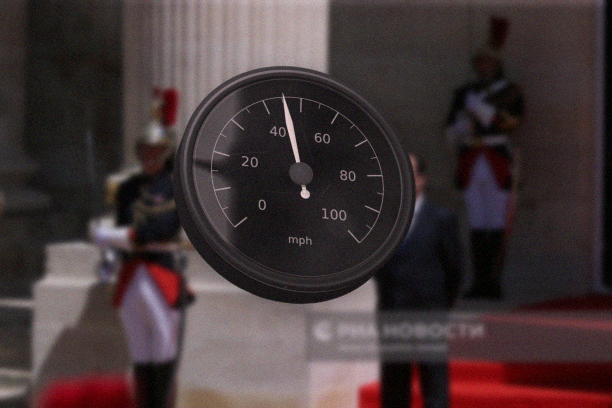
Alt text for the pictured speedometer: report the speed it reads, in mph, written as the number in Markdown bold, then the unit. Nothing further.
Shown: **45** mph
